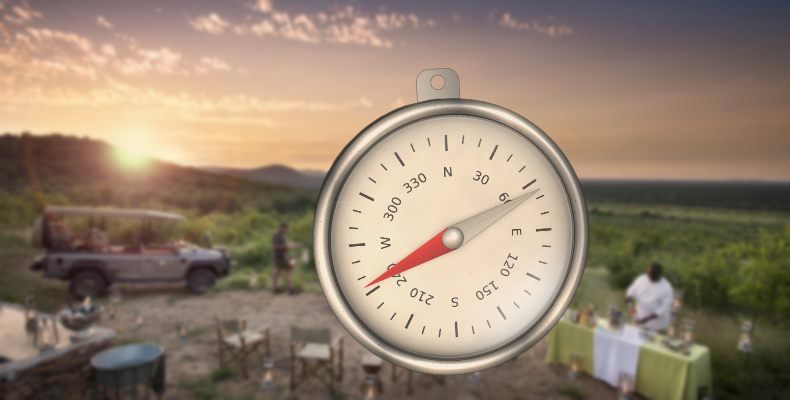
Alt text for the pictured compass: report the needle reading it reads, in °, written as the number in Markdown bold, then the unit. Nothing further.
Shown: **245** °
